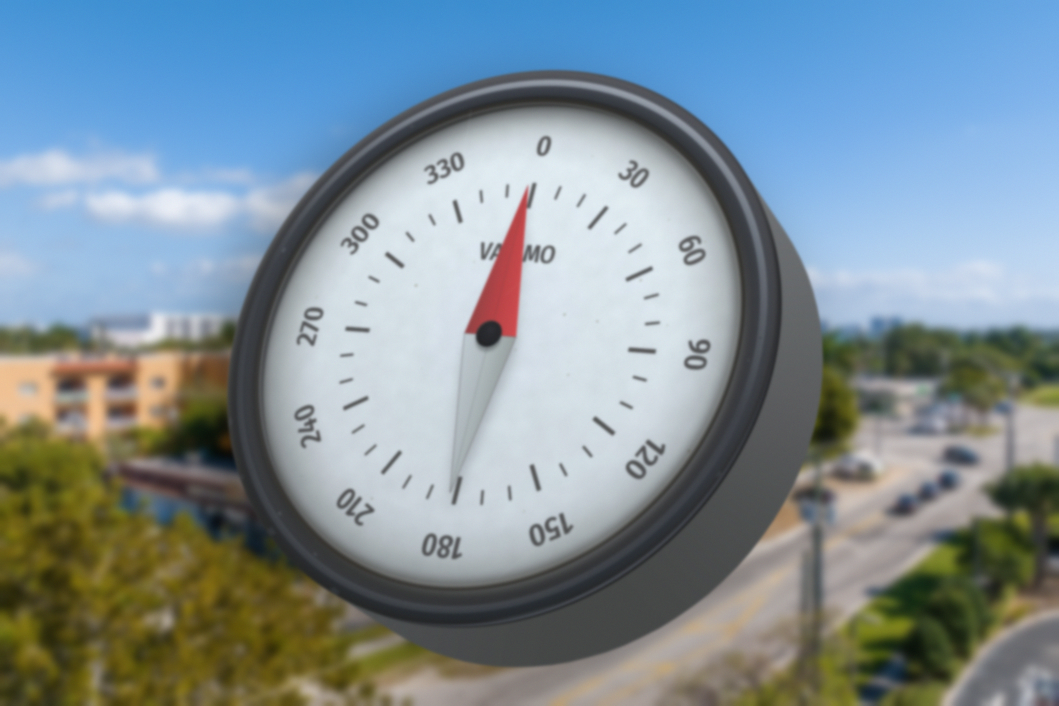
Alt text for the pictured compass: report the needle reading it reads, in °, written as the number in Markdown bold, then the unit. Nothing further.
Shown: **0** °
